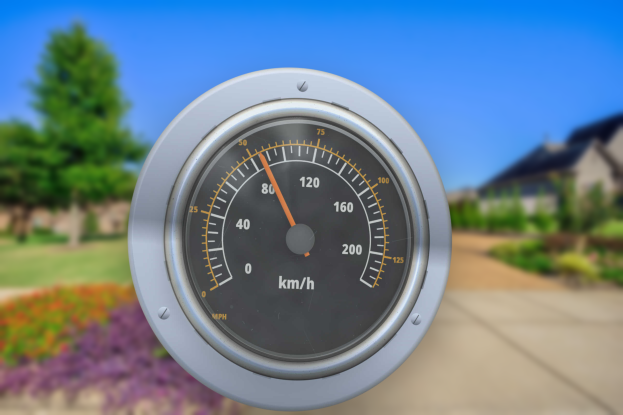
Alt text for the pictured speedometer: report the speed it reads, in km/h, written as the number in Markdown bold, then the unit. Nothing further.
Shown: **85** km/h
